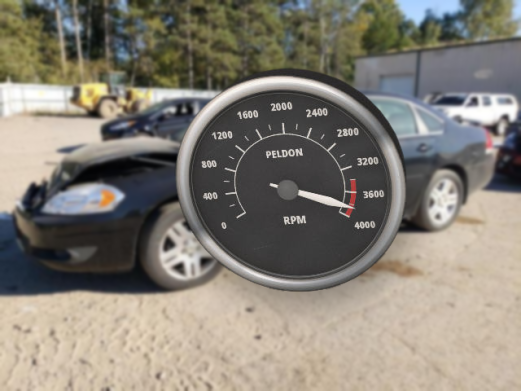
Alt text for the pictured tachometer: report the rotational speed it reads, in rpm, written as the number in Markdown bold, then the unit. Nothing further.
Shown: **3800** rpm
